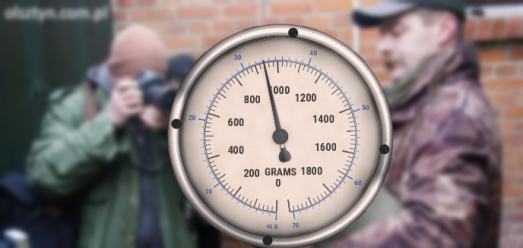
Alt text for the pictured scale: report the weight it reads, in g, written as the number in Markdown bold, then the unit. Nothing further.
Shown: **940** g
